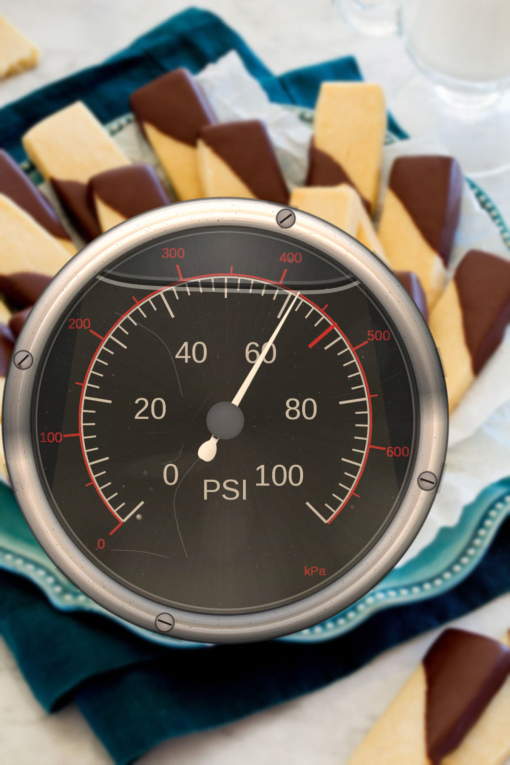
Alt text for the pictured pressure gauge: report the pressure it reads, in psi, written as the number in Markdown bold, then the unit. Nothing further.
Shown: **61** psi
